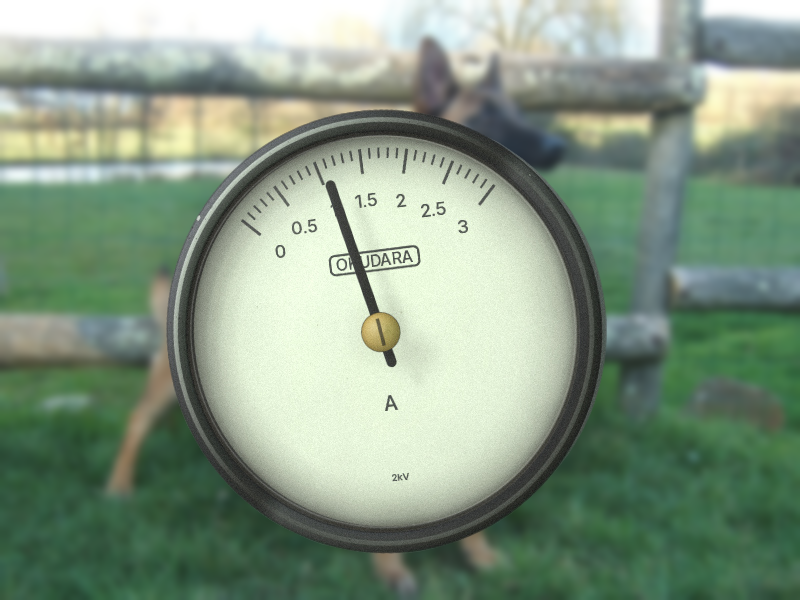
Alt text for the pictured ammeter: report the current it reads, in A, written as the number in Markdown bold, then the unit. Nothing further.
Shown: **1.1** A
